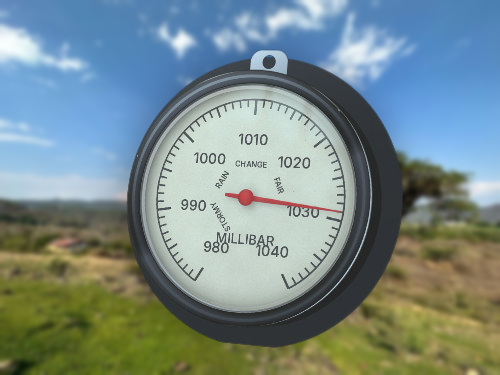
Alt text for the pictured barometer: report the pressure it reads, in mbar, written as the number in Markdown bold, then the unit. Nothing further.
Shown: **1029** mbar
